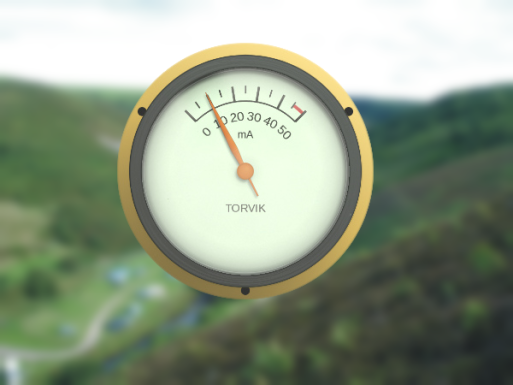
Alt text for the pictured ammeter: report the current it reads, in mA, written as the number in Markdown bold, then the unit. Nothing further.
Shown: **10** mA
